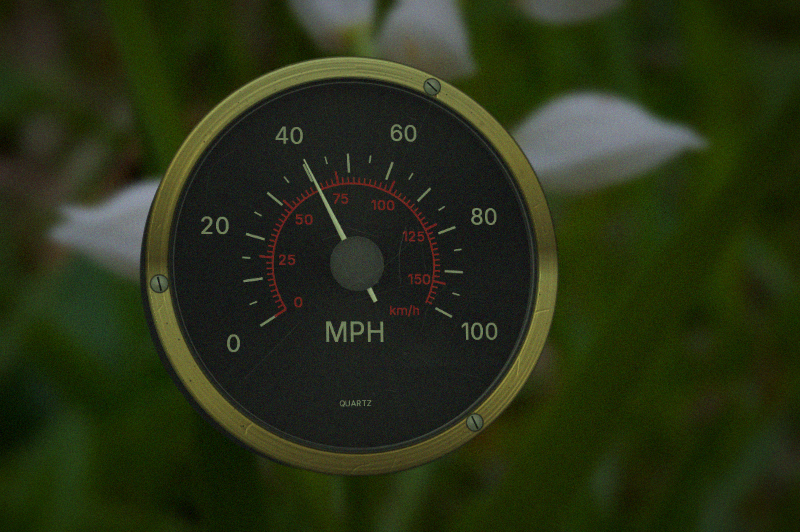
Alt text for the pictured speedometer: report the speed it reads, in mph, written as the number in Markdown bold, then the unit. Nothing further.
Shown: **40** mph
